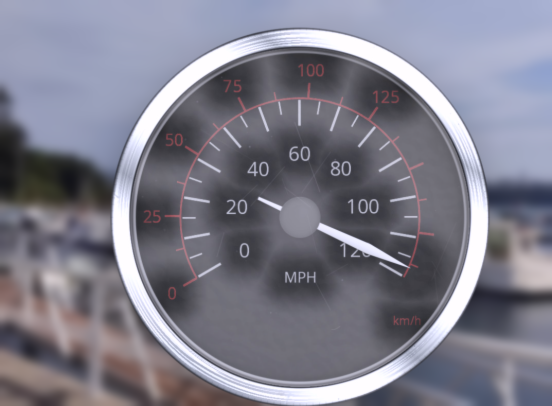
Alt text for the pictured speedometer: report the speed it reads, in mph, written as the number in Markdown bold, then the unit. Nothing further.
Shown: **117.5** mph
